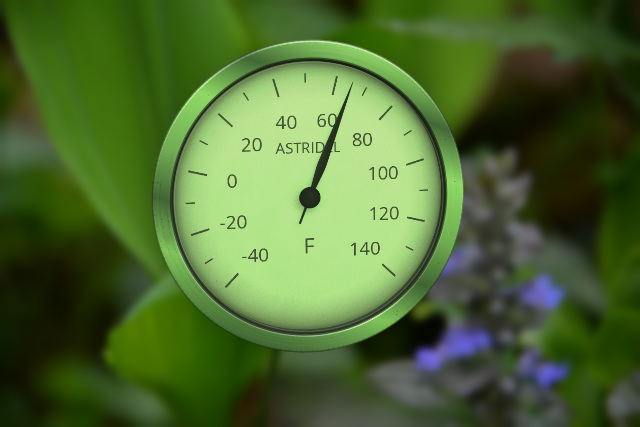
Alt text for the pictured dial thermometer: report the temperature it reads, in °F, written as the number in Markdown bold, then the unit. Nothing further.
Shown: **65** °F
